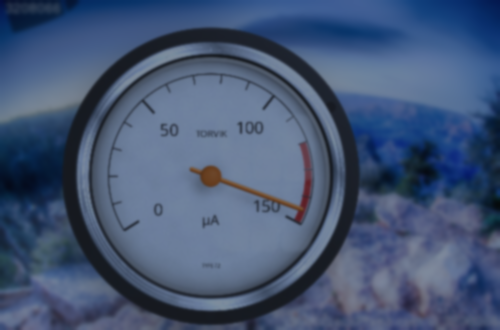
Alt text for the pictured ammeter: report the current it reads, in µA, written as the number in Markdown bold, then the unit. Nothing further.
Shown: **145** µA
